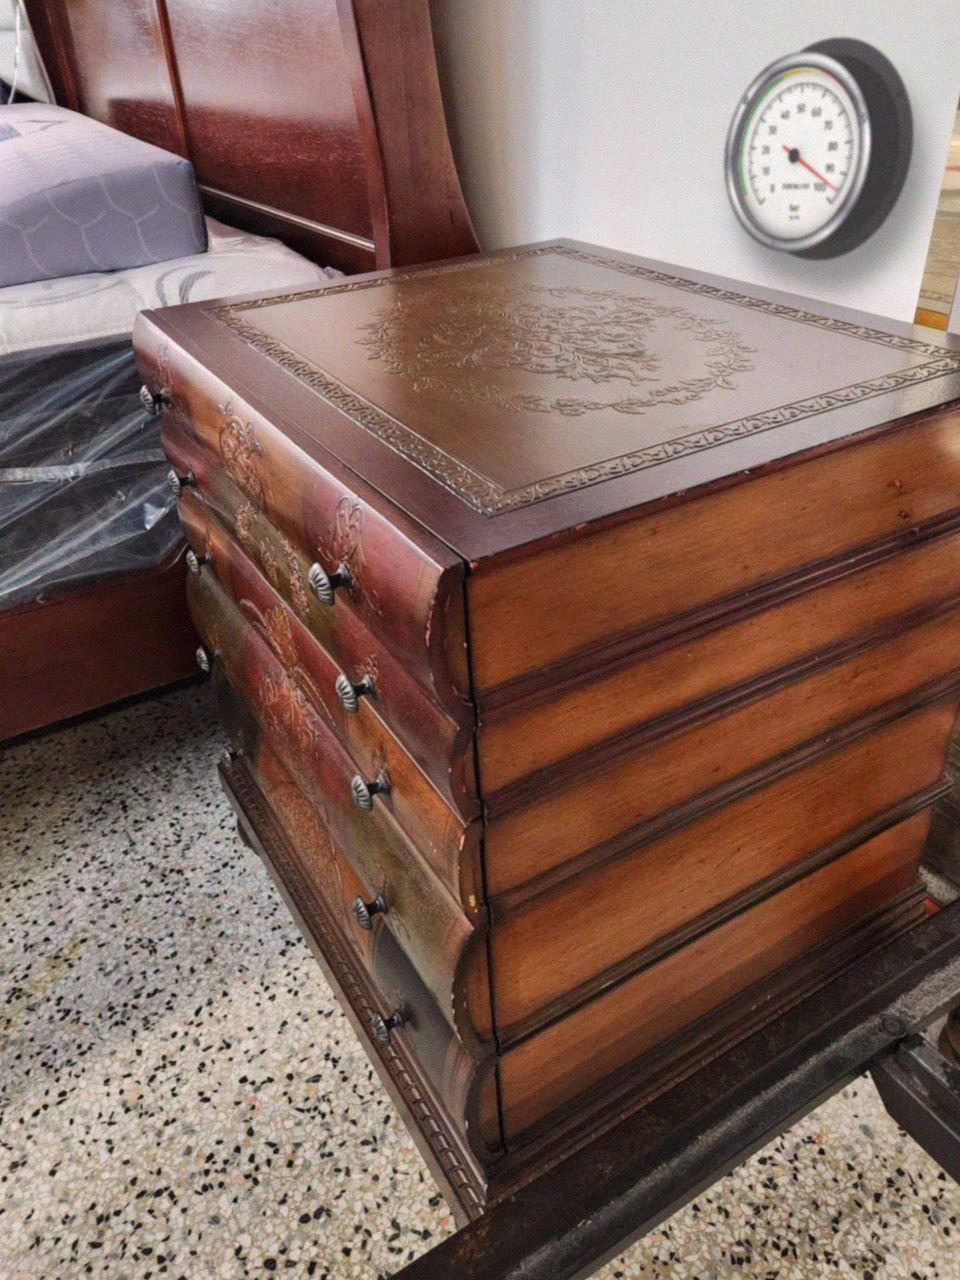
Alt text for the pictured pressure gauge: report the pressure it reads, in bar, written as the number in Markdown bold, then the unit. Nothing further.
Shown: **95** bar
